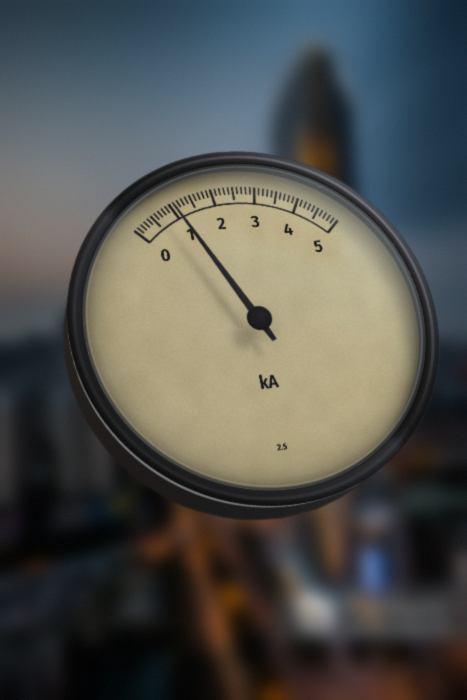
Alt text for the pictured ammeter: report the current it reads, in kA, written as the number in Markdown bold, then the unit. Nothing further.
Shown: **1** kA
